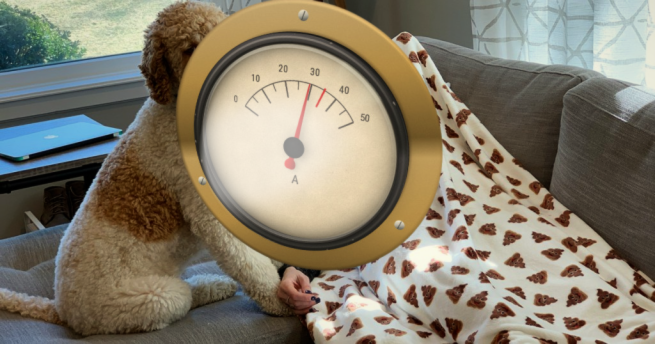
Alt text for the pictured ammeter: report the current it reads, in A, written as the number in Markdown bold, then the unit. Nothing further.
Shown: **30** A
